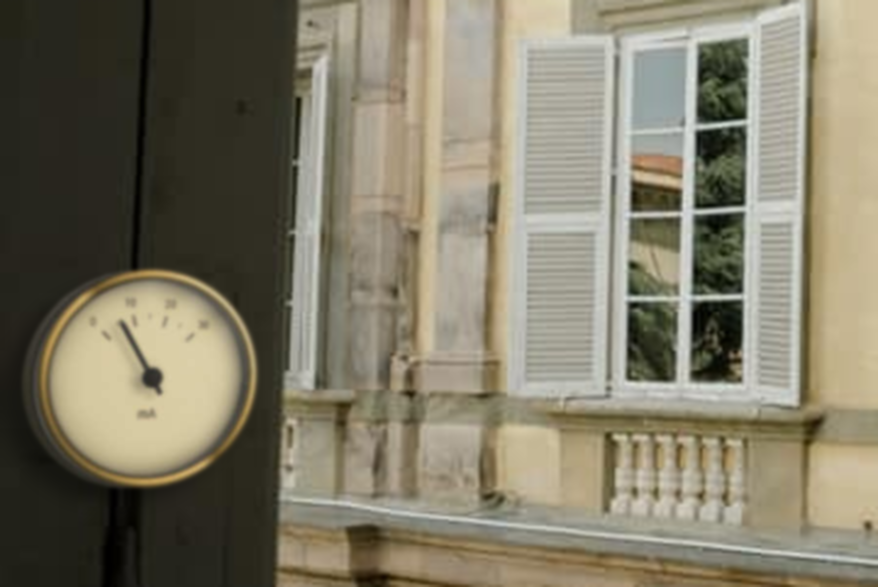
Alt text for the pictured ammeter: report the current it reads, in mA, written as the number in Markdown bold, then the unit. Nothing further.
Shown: **5** mA
